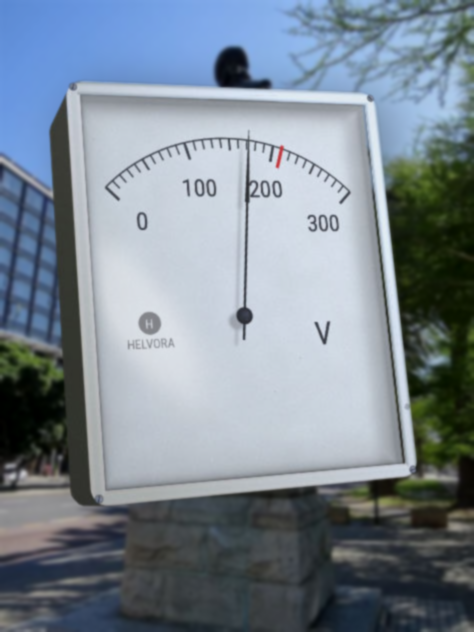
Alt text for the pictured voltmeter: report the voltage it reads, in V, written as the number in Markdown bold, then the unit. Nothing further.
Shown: **170** V
